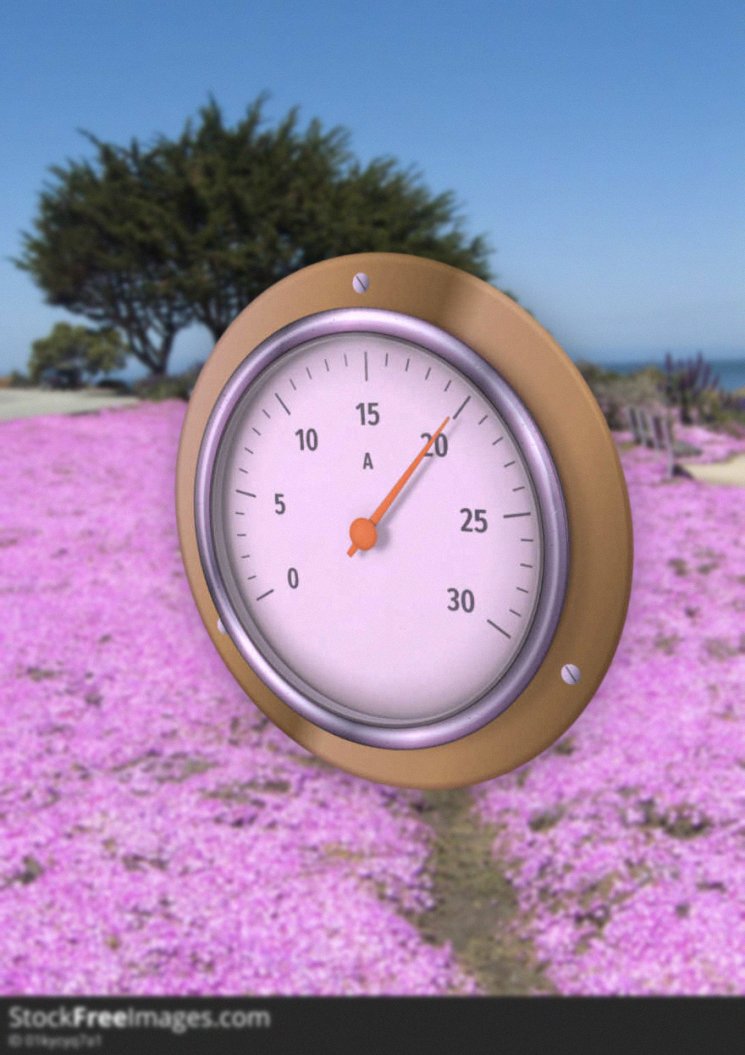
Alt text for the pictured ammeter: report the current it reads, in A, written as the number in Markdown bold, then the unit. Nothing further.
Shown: **20** A
